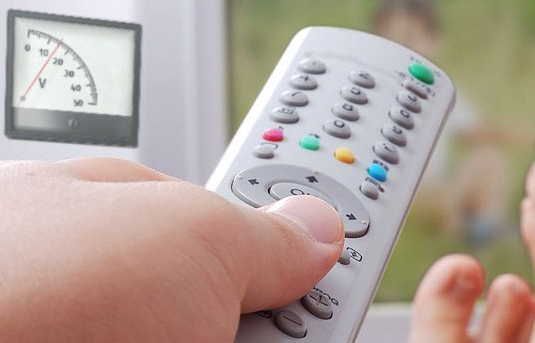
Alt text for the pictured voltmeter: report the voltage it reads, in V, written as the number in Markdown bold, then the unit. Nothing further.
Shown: **15** V
